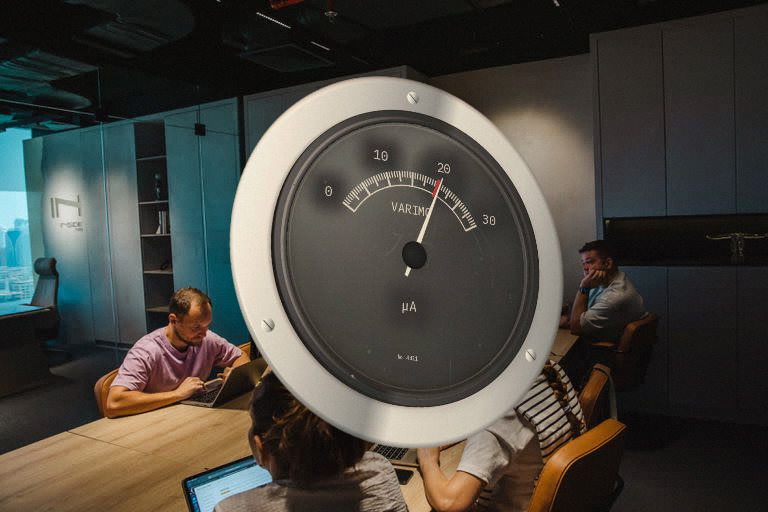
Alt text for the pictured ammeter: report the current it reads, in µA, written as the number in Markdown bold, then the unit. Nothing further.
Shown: **20** µA
